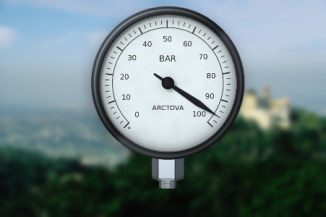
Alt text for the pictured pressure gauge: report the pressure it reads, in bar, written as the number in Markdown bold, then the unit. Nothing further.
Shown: **96** bar
